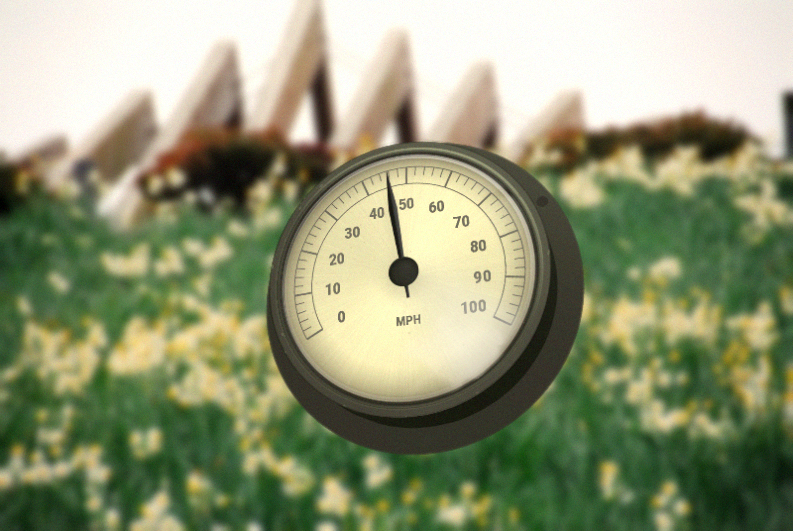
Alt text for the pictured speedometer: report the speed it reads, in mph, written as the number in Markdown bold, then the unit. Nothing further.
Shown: **46** mph
